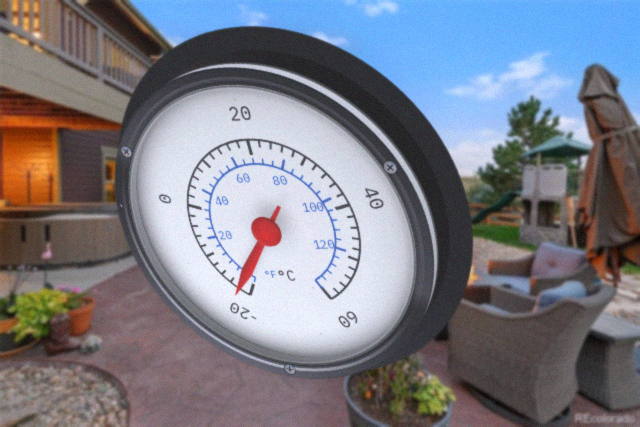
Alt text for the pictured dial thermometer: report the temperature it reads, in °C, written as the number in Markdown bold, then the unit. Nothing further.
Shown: **-18** °C
